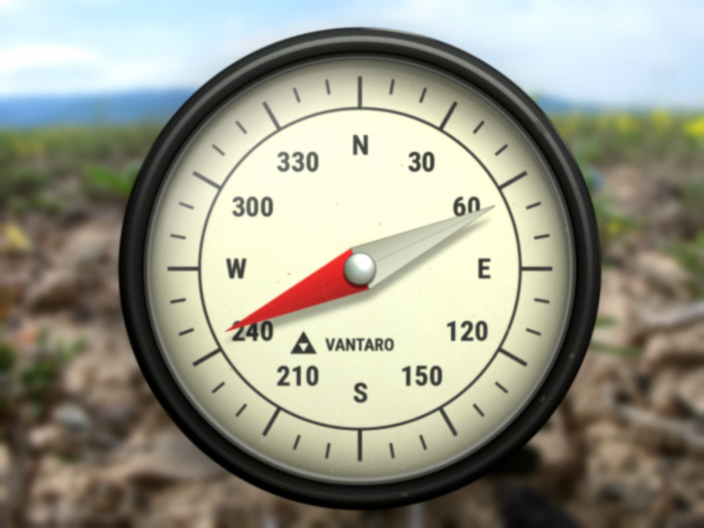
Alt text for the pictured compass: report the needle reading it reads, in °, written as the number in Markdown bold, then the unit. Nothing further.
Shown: **245** °
